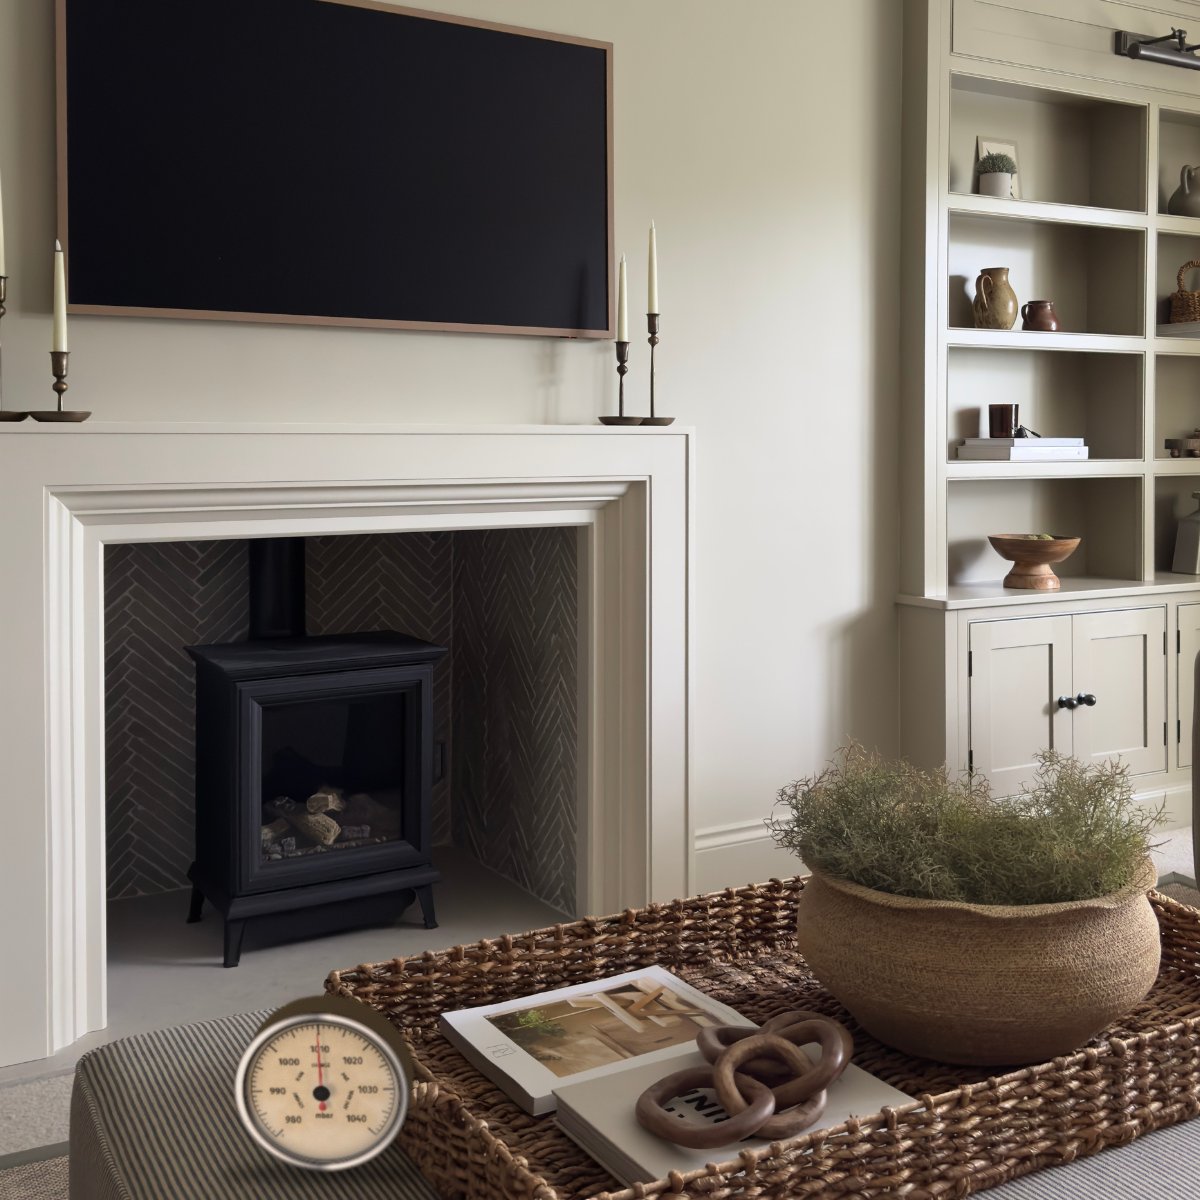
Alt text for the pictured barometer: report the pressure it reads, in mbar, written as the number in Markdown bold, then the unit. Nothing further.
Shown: **1010** mbar
